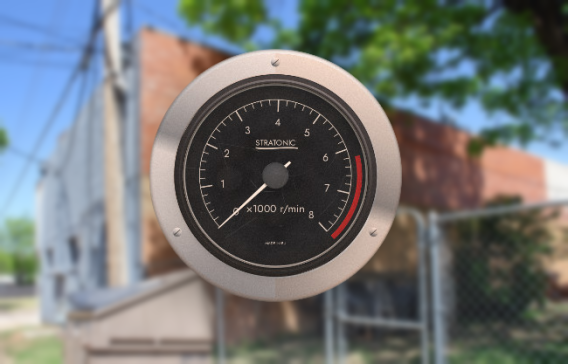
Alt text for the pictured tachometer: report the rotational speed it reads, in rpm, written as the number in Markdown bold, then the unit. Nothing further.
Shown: **0** rpm
